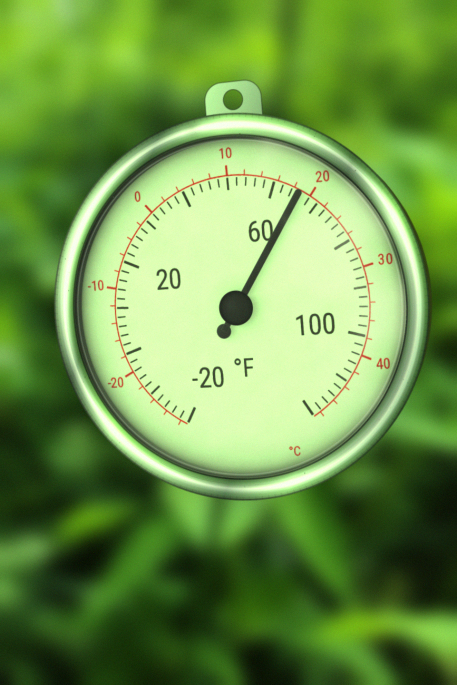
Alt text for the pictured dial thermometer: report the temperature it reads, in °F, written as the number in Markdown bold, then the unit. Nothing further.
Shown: **66** °F
